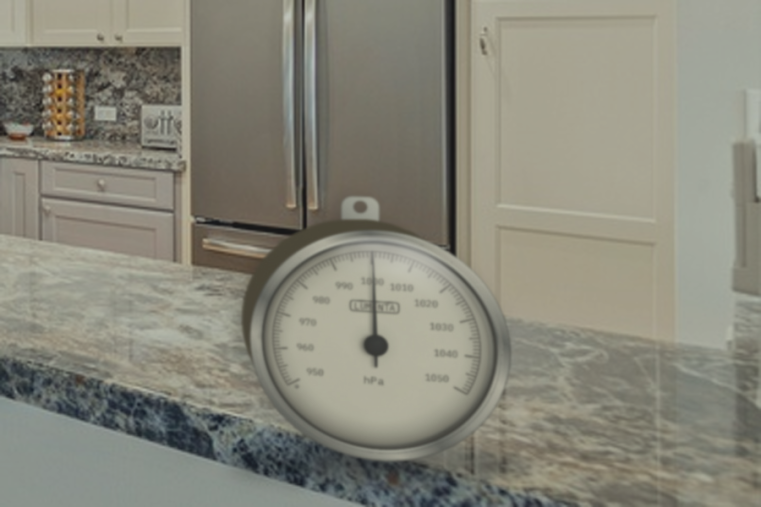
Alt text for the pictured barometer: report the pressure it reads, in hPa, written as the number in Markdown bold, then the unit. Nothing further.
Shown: **1000** hPa
